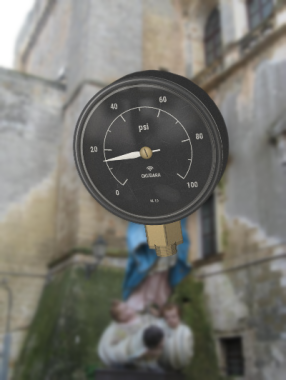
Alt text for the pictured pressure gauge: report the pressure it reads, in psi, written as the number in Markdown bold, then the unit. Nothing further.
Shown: **15** psi
